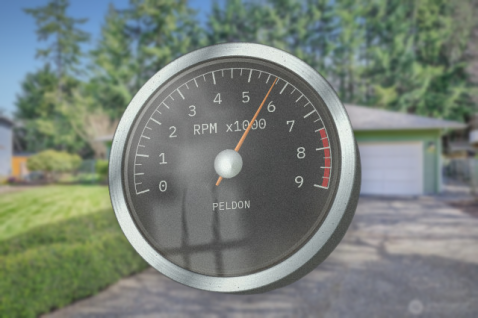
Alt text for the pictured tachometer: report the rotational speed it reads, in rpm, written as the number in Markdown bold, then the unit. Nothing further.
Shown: **5750** rpm
